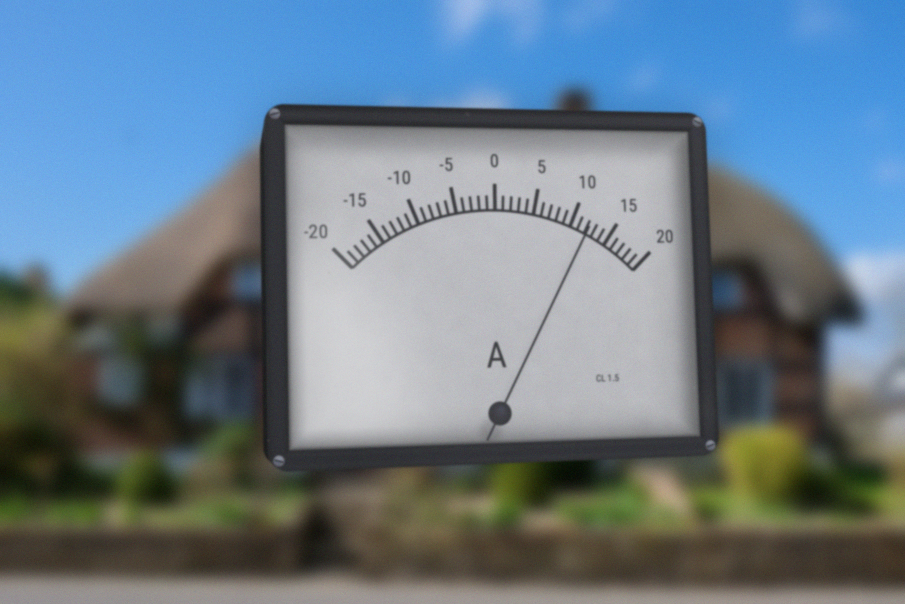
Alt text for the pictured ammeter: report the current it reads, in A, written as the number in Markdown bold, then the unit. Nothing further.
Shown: **12** A
